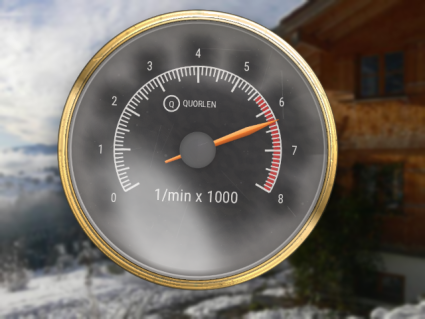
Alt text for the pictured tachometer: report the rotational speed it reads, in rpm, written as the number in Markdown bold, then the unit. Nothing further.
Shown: **6300** rpm
